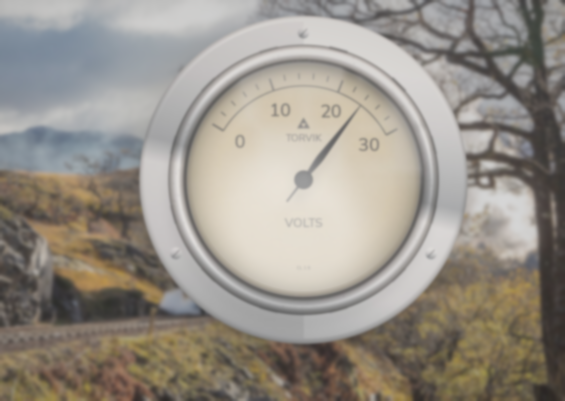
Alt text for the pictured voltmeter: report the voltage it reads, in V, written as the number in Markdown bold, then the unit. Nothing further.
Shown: **24** V
